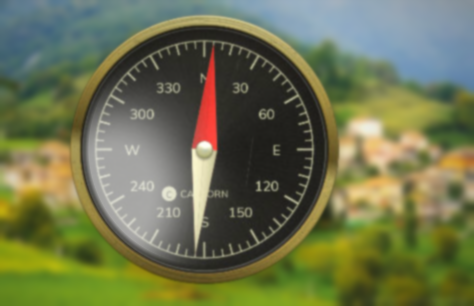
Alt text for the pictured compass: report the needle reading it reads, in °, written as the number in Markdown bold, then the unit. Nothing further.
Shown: **5** °
